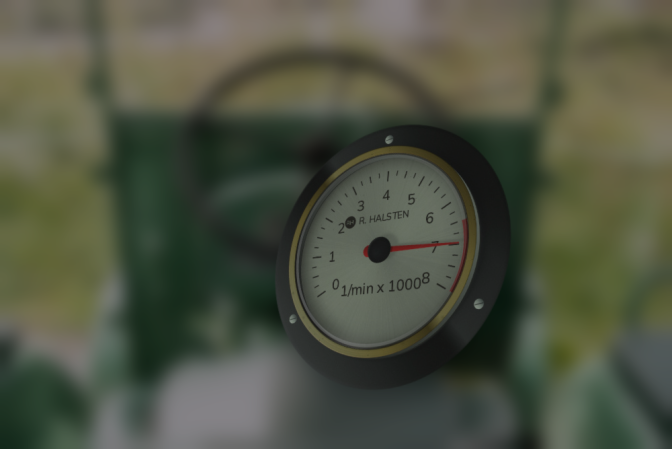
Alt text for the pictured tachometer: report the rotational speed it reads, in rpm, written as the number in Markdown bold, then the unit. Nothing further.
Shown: **7000** rpm
